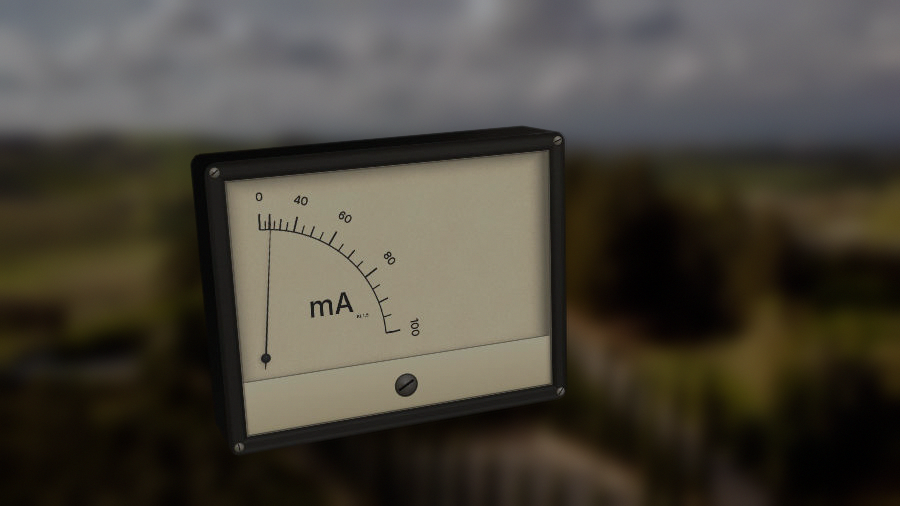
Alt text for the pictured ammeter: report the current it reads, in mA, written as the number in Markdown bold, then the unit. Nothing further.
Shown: **20** mA
